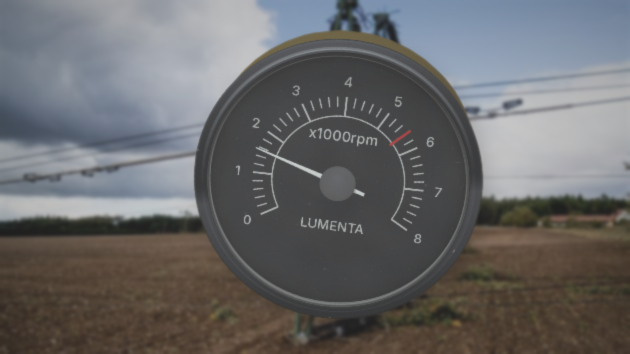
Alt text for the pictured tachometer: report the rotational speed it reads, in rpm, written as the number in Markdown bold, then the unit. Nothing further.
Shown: **1600** rpm
